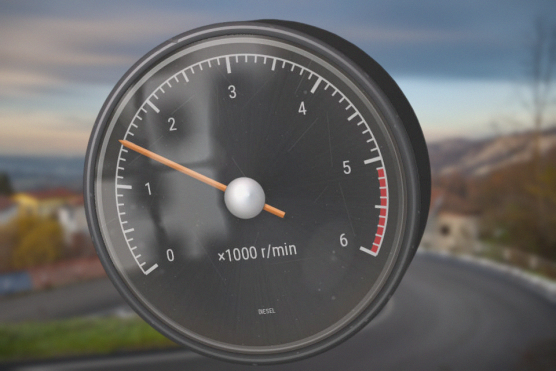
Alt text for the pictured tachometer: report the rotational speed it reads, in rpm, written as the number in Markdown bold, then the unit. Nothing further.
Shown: **1500** rpm
